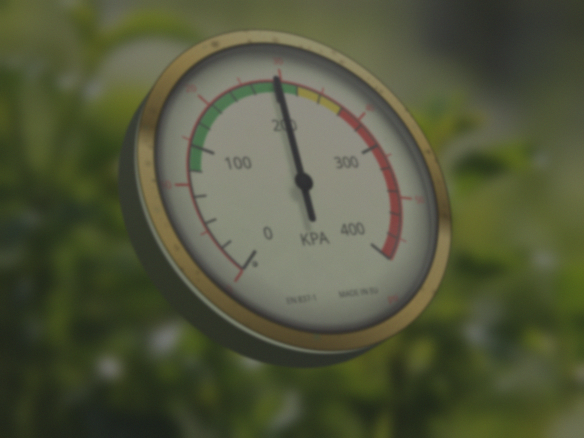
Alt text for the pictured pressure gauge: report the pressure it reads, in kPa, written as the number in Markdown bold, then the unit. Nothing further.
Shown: **200** kPa
